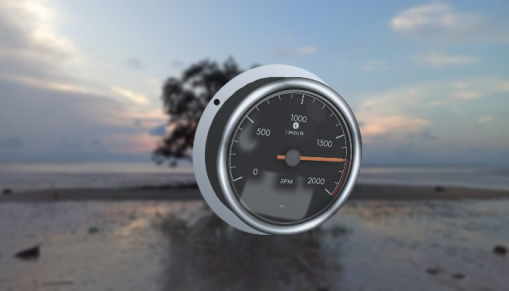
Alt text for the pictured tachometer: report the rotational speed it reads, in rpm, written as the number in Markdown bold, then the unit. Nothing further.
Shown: **1700** rpm
